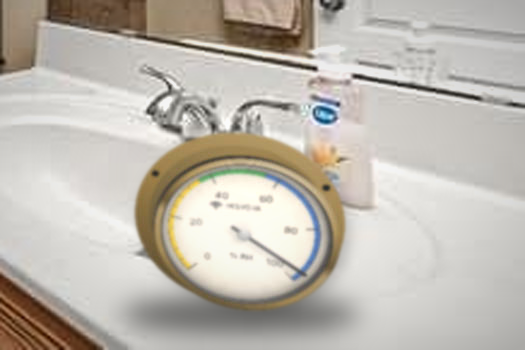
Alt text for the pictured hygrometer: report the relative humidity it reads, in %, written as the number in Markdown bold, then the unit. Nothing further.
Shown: **96** %
